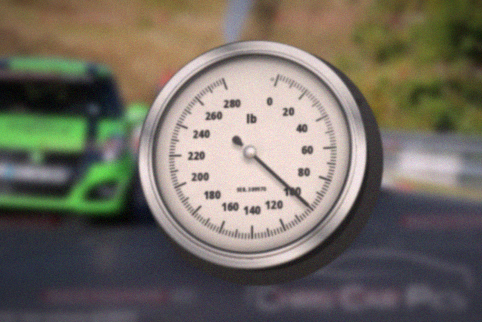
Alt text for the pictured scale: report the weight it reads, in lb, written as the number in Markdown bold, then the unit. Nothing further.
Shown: **100** lb
